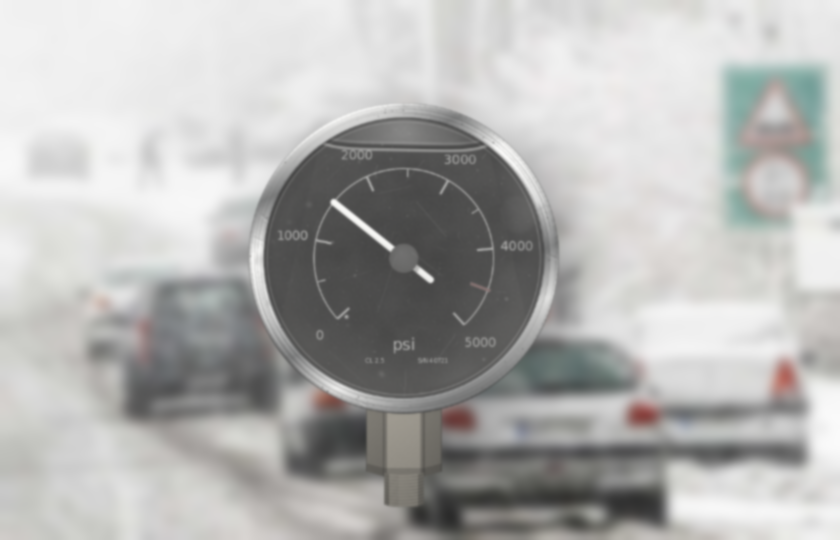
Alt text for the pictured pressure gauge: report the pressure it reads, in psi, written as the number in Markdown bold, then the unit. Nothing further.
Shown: **1500** psi
